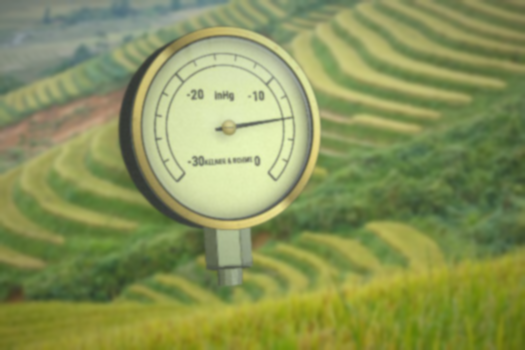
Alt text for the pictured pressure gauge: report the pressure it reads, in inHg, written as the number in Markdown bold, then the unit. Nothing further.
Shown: **-6** inHg
